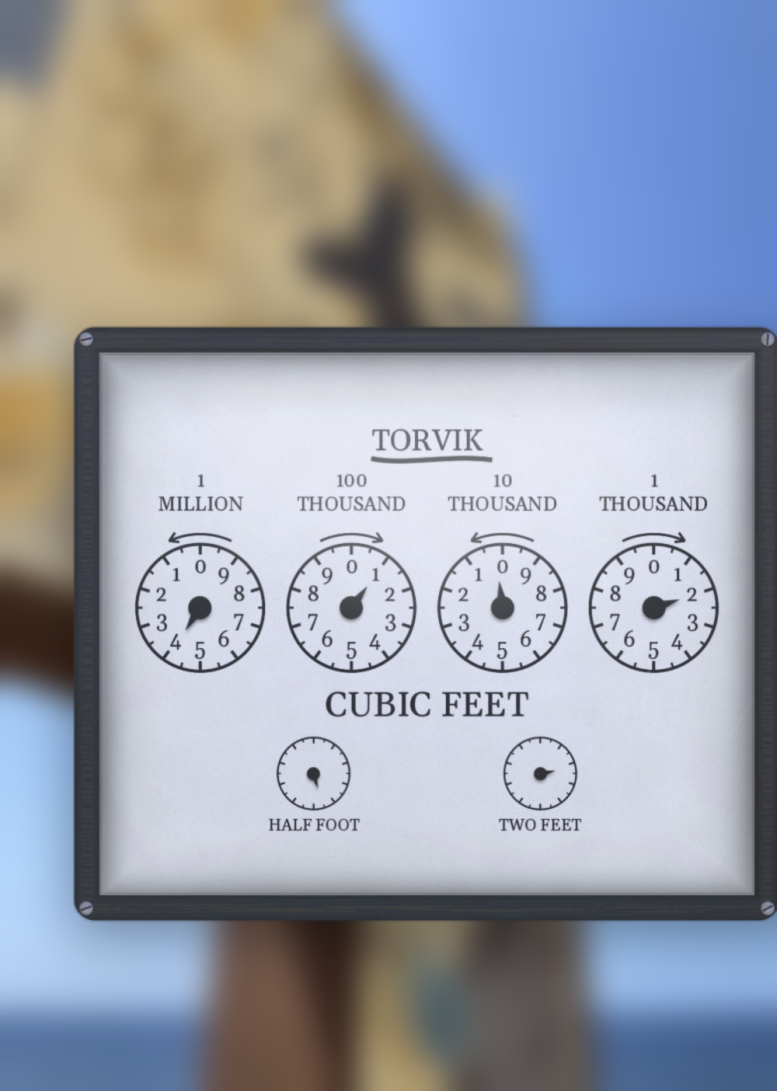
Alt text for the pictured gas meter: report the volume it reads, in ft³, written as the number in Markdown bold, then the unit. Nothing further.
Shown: **410200** ft³
